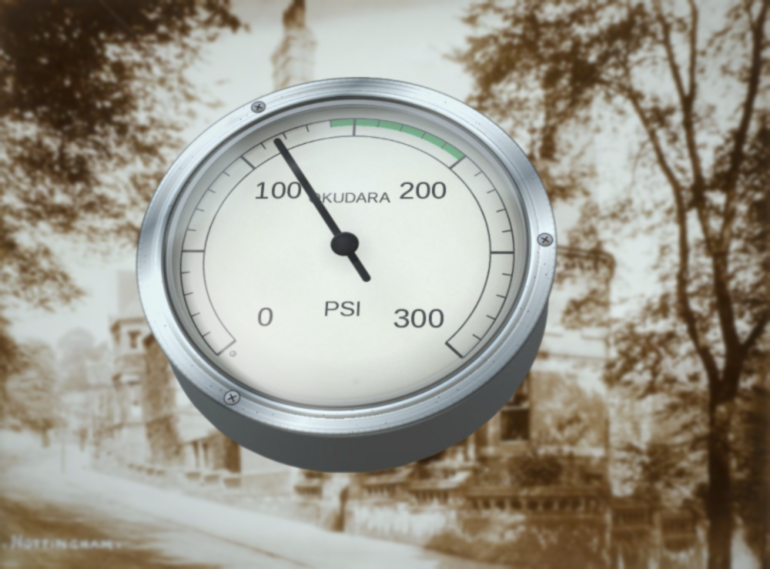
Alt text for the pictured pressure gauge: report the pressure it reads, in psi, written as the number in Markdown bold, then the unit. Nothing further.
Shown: **115** psi
